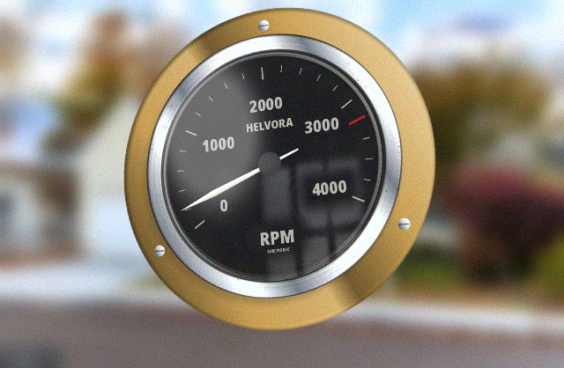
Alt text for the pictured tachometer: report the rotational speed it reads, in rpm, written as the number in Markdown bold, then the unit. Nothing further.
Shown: **200** rpm
